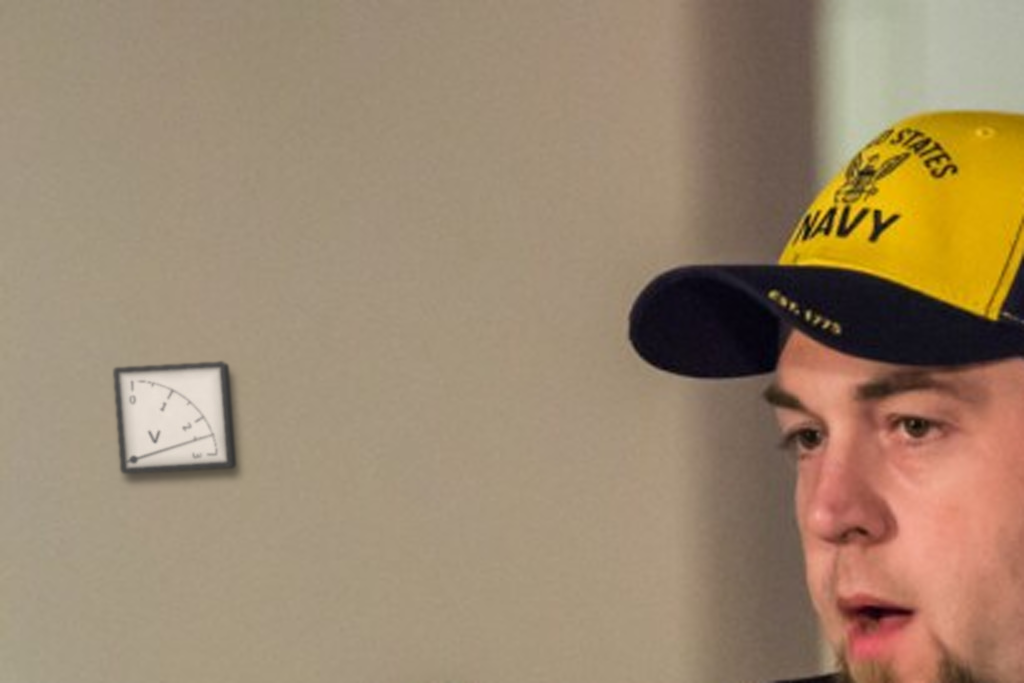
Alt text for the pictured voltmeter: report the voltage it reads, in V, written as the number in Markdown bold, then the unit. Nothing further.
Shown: **2.5** V
